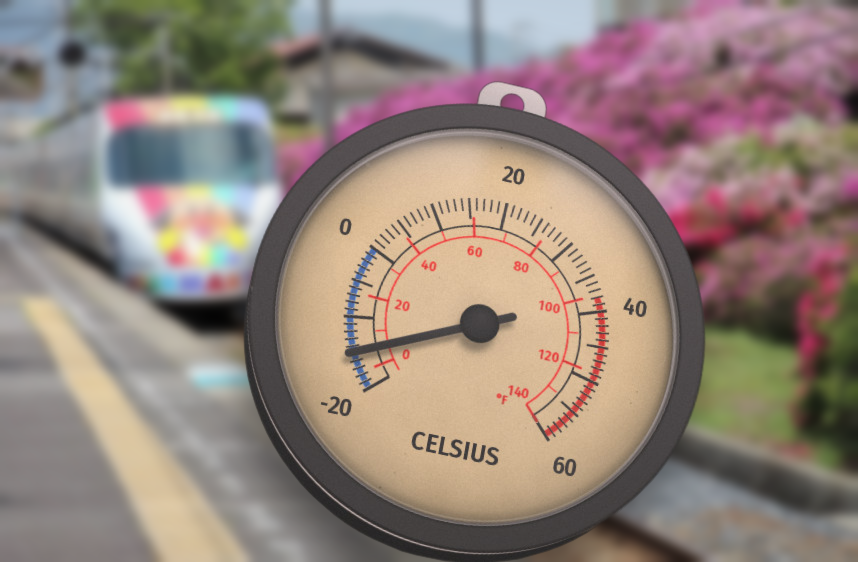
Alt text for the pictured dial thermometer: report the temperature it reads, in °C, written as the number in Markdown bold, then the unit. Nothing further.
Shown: **-15** °C
